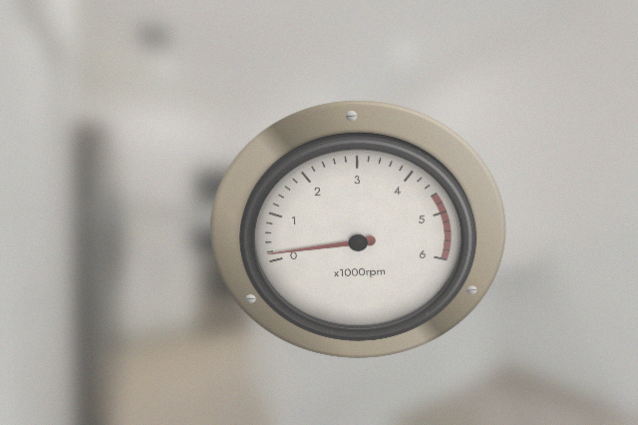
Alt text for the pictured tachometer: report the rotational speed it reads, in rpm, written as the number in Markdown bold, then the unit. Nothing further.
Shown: **200** rpm
